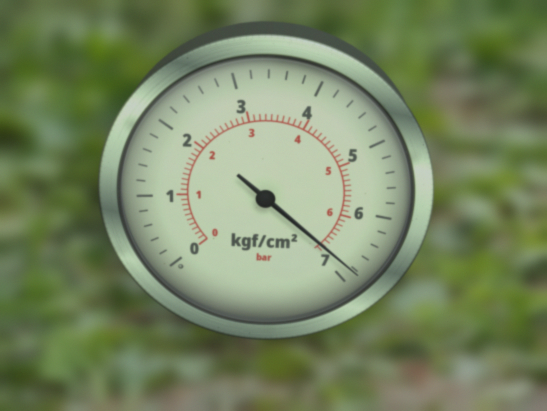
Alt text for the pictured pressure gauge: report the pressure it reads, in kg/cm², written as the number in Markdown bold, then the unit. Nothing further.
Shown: **6.8** kg/cm²
